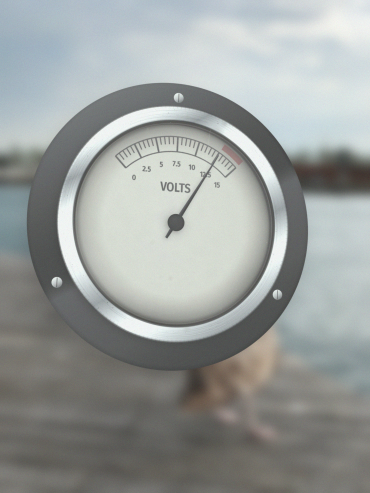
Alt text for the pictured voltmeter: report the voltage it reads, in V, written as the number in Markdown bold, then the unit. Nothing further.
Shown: **12.5** V
